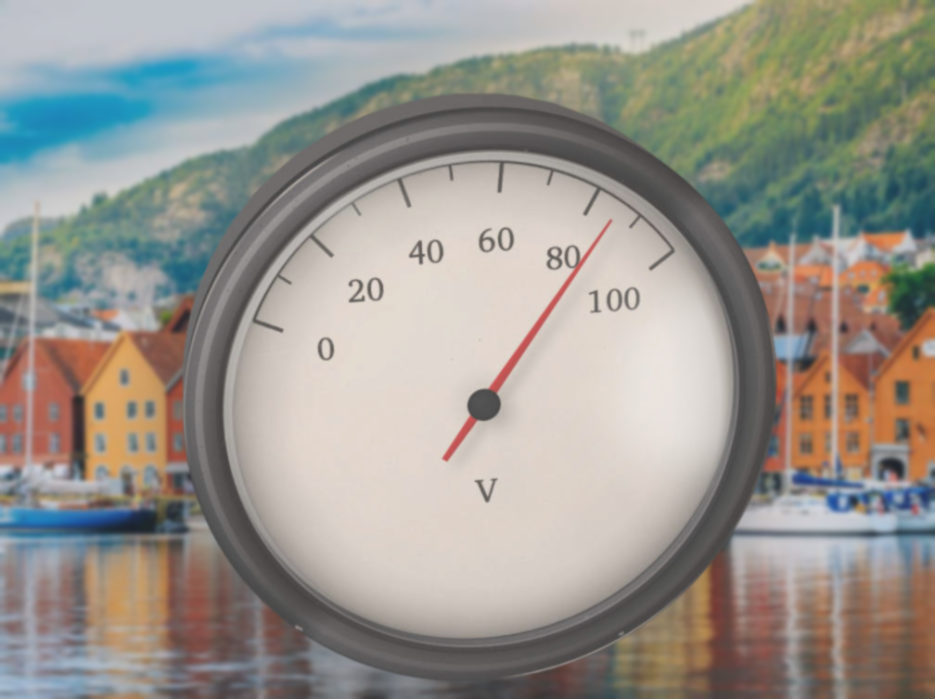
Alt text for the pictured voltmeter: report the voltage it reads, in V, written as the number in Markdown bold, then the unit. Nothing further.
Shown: **85** V
